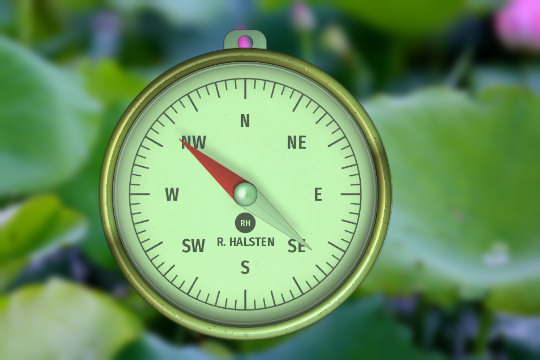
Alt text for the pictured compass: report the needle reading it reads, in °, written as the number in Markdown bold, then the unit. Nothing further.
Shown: **310** °
